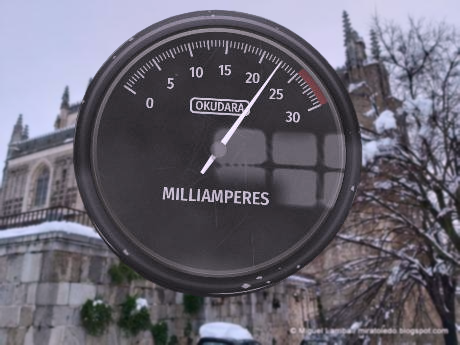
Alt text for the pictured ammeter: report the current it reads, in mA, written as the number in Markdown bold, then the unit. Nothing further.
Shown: **22.5** mA
